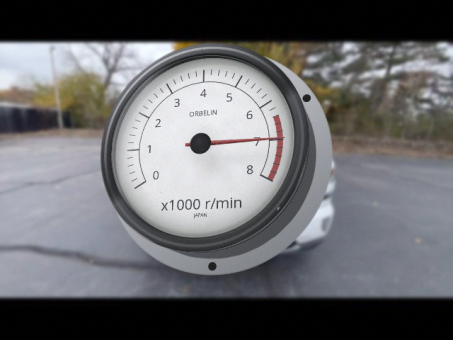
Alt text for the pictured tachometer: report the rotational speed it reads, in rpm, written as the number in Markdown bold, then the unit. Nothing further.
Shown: **7000** rpm
